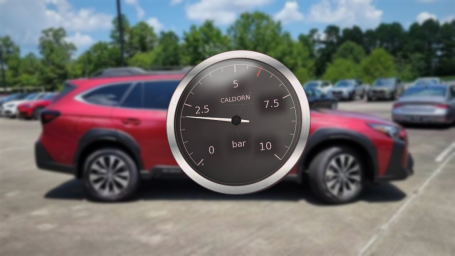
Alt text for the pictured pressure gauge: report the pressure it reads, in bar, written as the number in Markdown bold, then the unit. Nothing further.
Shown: **2** bar
